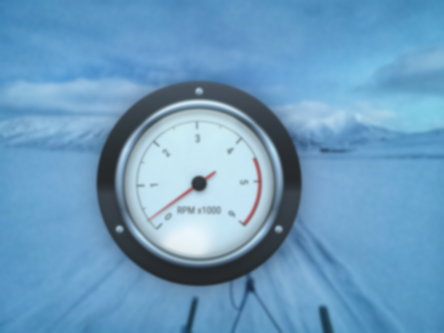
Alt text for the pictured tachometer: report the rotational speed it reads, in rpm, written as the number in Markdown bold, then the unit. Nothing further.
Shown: **250** rpm
